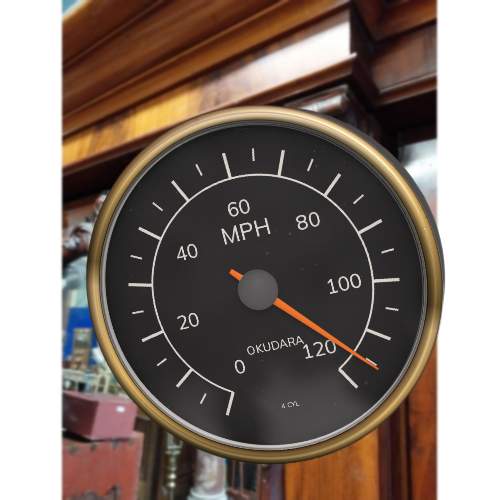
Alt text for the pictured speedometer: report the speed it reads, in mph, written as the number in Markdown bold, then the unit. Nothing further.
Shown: **115** mph
